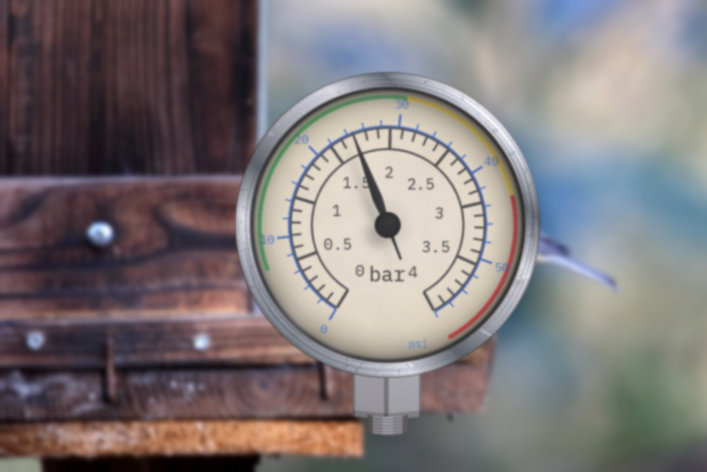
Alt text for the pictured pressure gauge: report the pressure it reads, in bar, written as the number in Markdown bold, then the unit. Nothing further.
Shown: **1.7** bar
